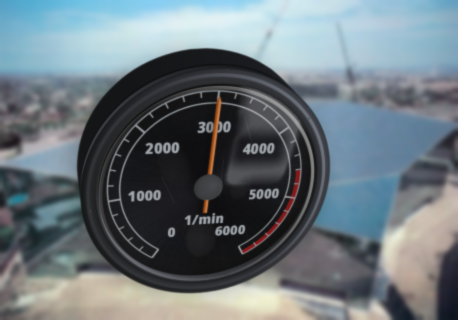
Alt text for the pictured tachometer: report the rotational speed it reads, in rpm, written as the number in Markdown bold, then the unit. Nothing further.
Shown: **3000** rpm
